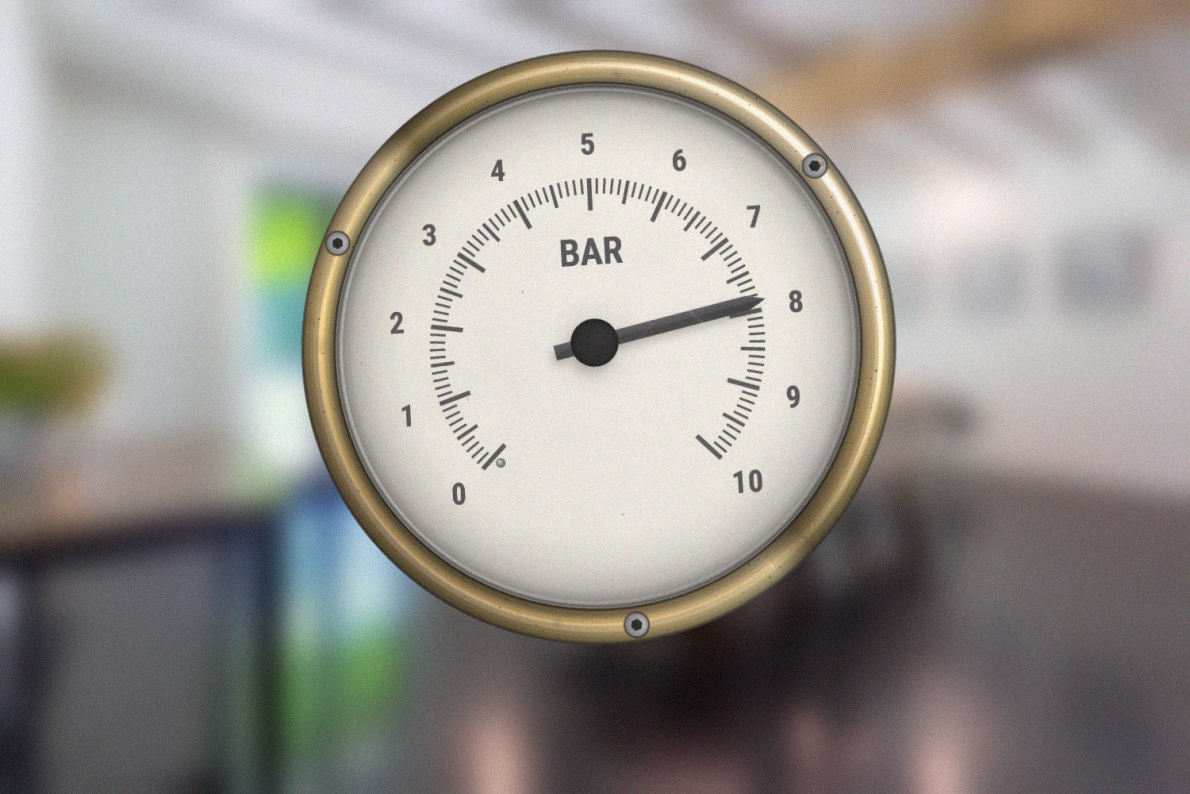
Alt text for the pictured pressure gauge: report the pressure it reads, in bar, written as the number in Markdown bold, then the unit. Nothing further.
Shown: **7.9** bar
